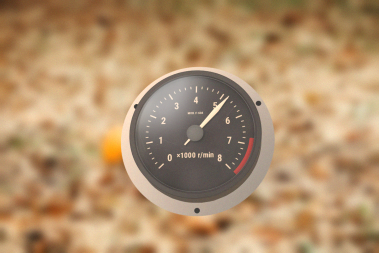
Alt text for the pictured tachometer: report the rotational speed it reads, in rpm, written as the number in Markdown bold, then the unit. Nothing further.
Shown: **5200** rpm
